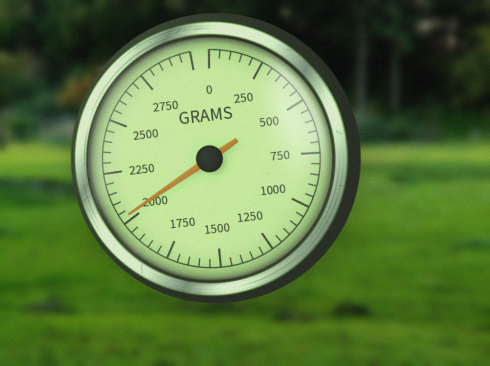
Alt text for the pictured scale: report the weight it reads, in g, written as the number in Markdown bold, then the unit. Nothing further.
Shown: **2025** g
